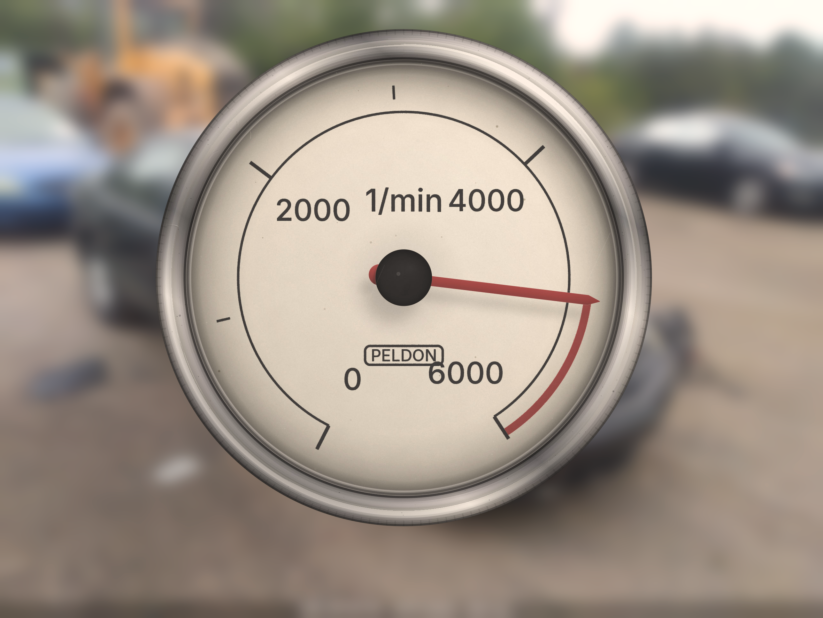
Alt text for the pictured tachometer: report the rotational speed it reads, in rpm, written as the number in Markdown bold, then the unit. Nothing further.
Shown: **5000** rpm
